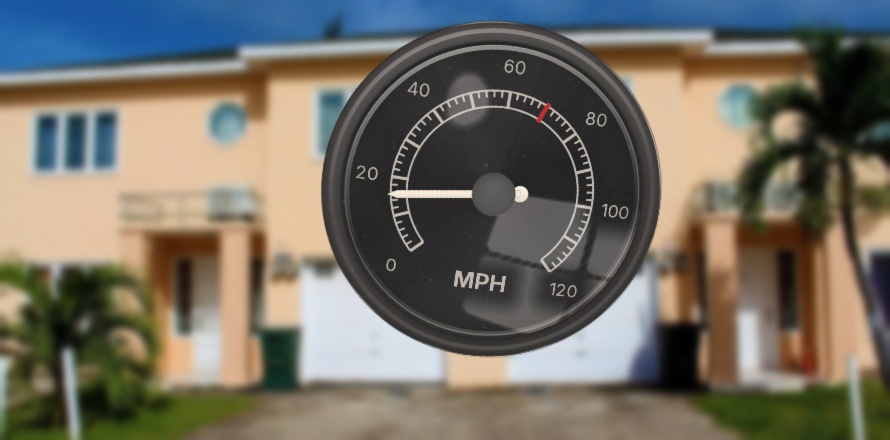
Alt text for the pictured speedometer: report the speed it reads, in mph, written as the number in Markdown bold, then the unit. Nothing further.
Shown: **16** mph
